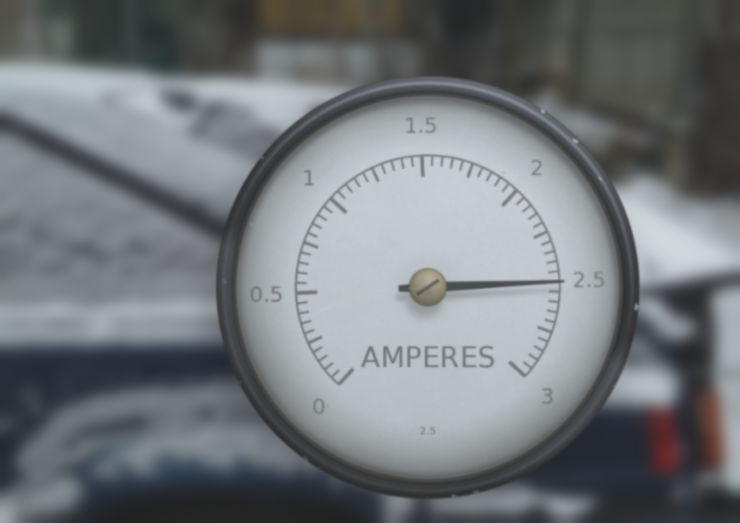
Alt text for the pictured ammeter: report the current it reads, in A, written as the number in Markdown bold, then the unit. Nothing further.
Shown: **2.5** A
